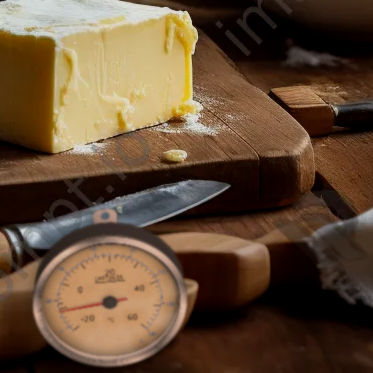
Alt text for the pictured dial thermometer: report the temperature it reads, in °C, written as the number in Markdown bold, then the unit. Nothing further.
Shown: **-10** °C
